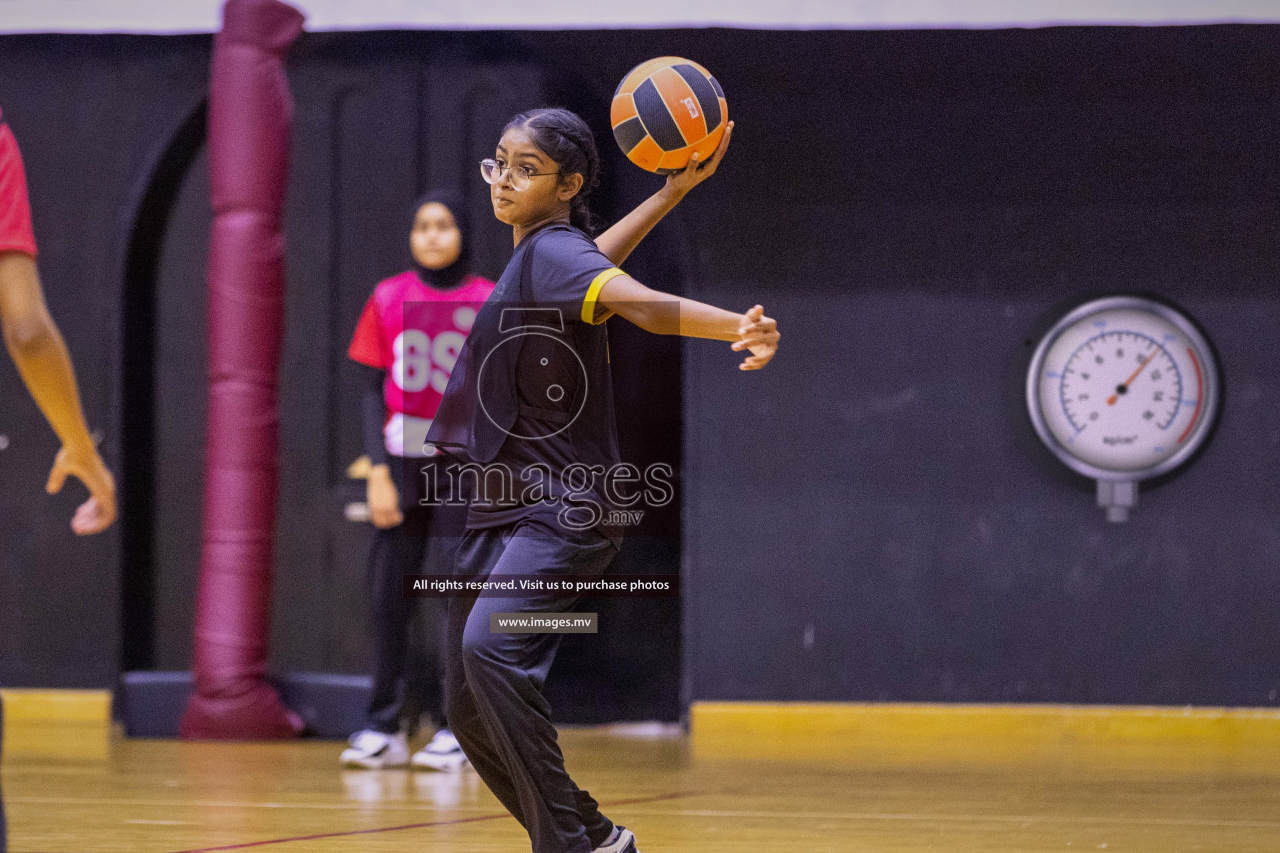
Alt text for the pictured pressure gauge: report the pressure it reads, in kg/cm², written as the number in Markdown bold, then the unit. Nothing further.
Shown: **10.5** kg/cm²
